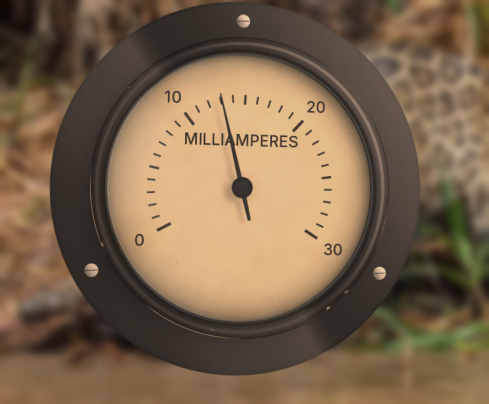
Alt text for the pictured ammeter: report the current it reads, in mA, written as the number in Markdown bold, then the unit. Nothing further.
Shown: **13** mA
